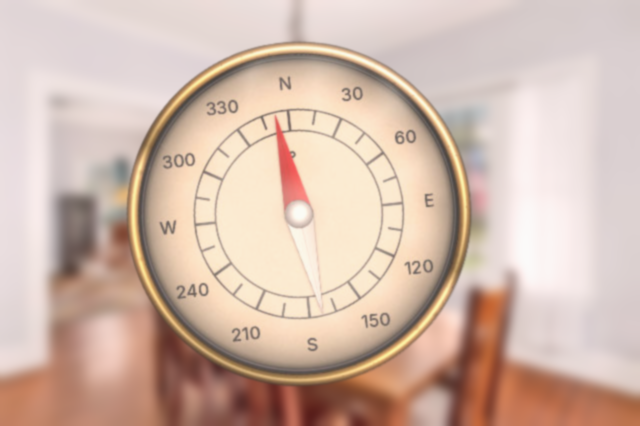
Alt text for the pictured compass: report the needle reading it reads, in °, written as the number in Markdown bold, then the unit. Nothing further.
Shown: **352.5** °
